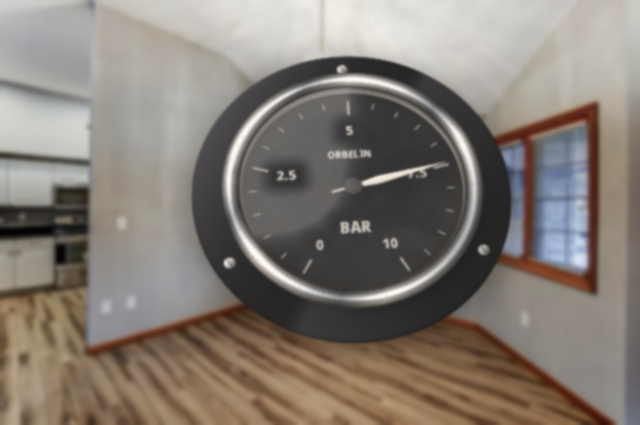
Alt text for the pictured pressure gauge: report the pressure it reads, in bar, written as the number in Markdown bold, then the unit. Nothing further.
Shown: **7.5** bar
